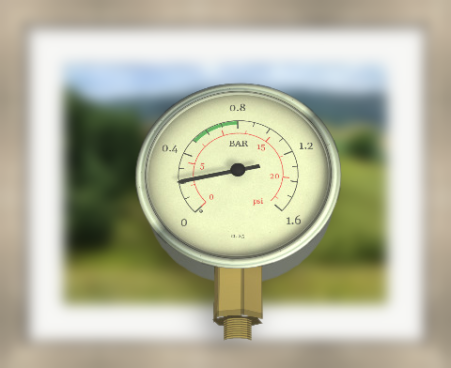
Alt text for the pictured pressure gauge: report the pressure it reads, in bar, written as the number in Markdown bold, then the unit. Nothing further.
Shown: **0.2** bar
